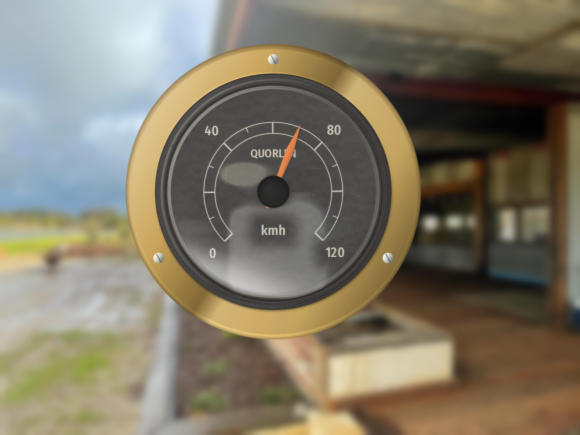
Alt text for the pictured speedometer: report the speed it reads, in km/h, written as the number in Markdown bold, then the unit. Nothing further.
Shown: **70** km/h
